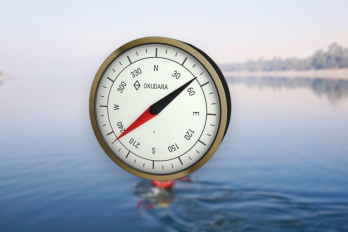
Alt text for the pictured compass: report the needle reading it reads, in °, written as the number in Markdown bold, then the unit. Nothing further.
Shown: **230** °
